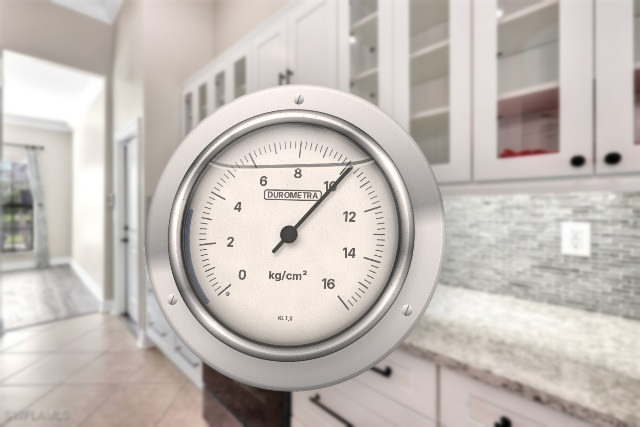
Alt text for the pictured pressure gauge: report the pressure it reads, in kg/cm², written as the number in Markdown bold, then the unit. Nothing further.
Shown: **10.2** kg/cm²
